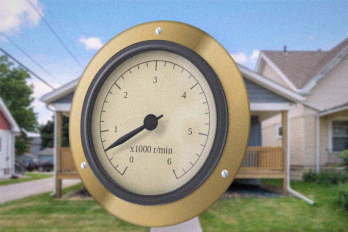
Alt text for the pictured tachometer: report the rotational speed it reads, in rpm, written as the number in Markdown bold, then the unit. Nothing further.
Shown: **600** rpm
